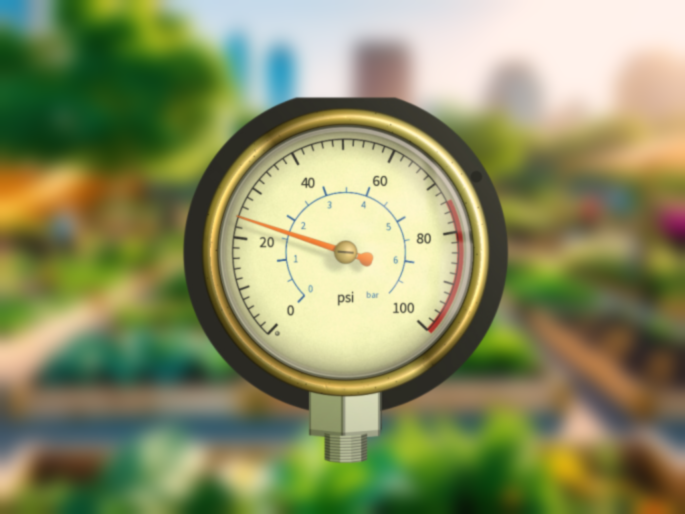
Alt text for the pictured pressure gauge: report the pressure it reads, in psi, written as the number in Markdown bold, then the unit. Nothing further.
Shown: **24** psi
